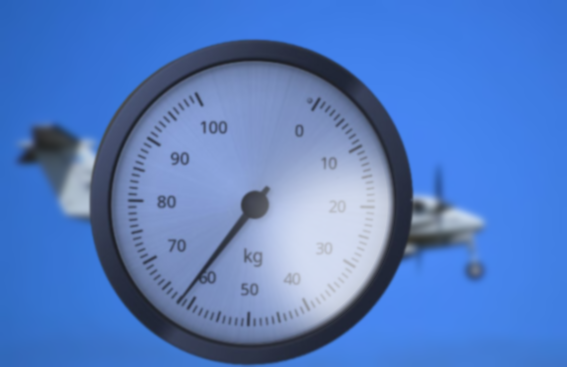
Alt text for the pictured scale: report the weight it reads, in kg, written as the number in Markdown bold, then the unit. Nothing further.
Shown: **62** kg
